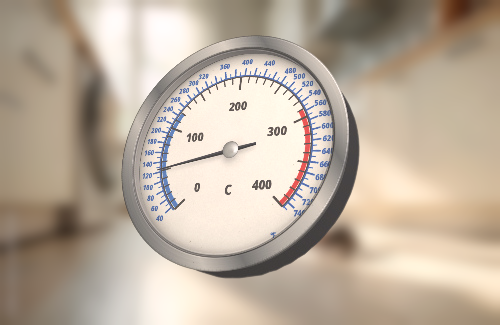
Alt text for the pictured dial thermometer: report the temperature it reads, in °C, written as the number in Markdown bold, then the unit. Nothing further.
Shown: **50** °C
